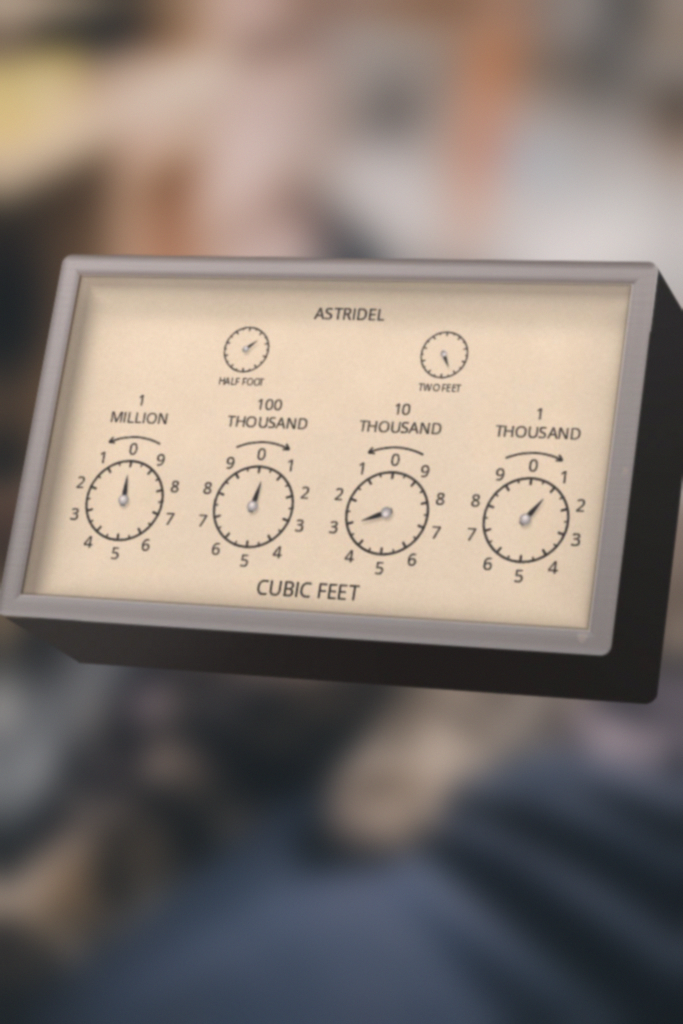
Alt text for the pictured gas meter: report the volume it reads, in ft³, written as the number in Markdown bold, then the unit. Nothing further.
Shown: **3100** ft³
